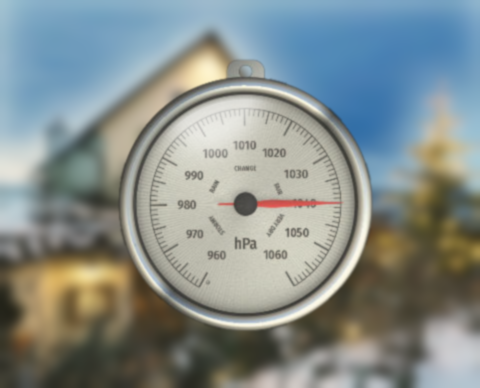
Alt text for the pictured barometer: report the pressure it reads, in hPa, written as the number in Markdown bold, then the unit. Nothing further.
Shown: **1040** hPa
